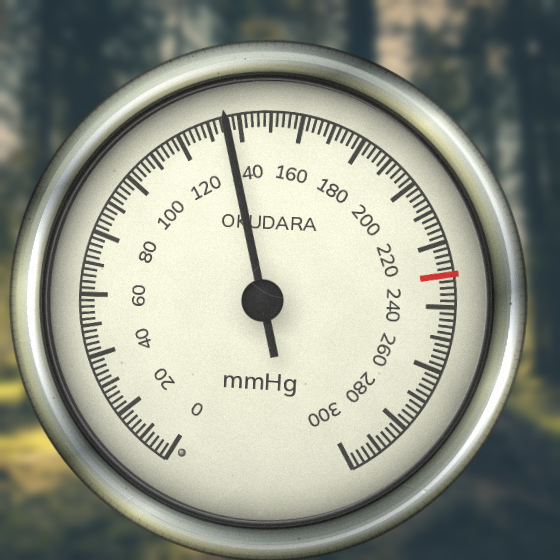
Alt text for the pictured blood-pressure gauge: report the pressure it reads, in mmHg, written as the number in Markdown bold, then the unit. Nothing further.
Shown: **136** mmHg
